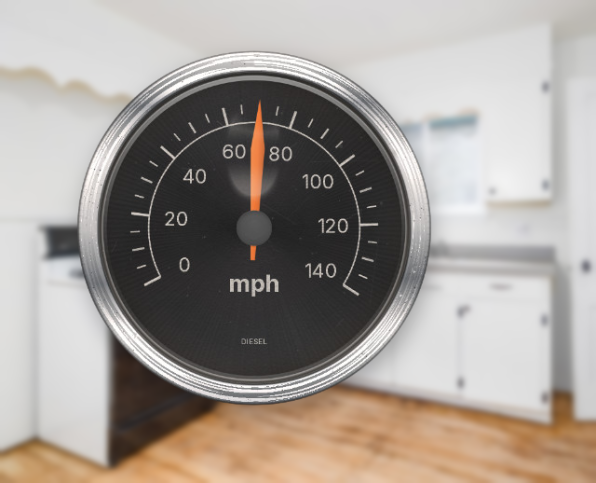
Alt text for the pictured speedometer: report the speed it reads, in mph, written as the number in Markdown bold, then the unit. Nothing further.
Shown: **70** mph
